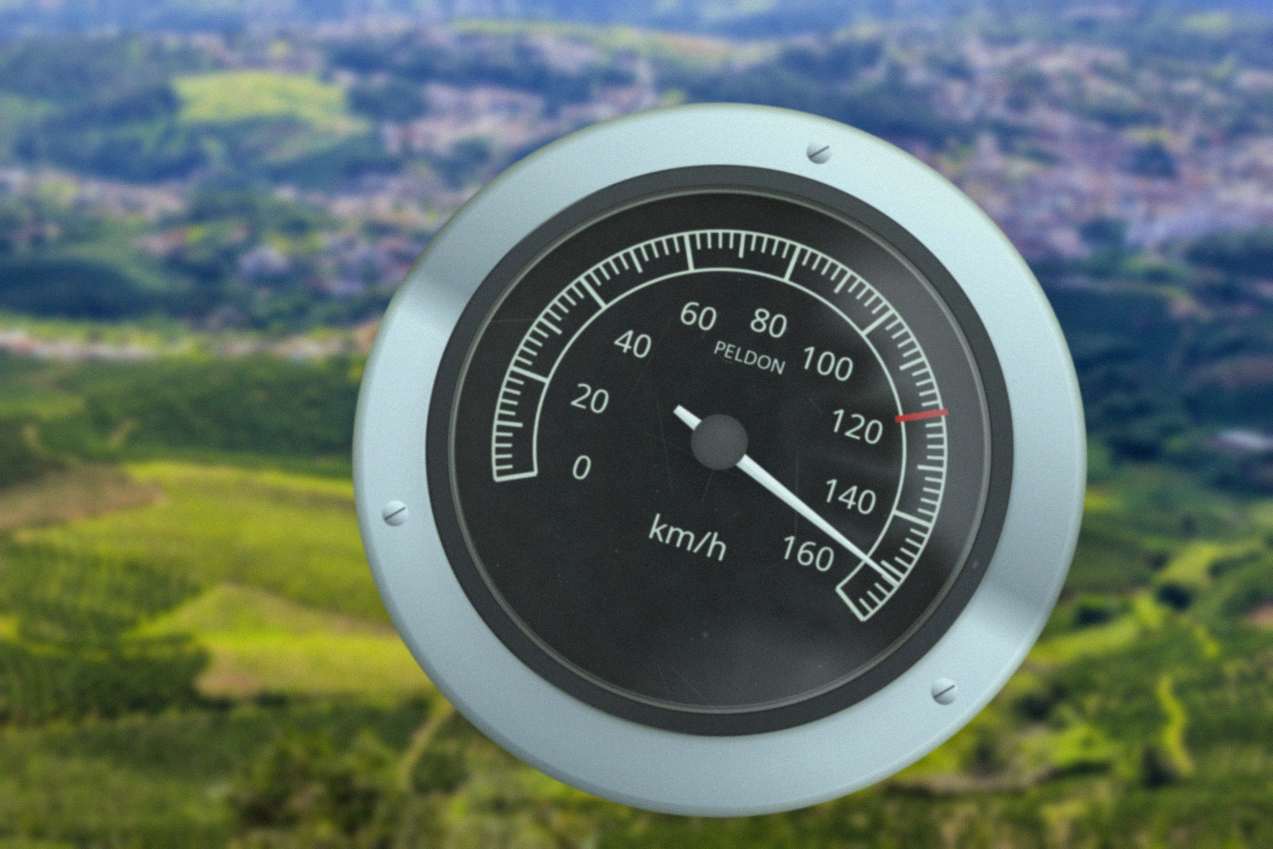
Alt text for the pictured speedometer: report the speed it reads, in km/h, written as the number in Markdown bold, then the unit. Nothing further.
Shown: **152** km/h
